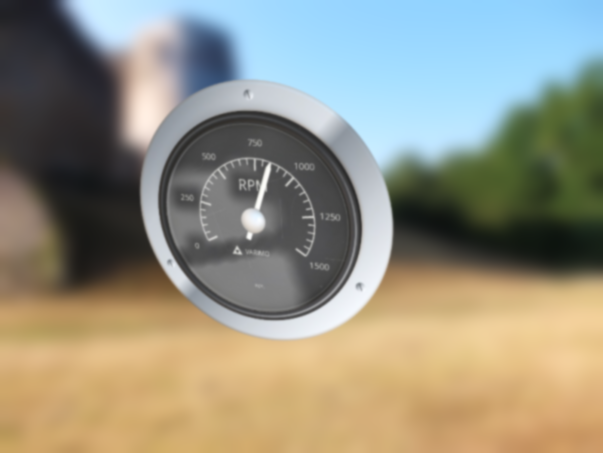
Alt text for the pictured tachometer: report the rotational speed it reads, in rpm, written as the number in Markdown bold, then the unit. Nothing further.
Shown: **850** rpm
